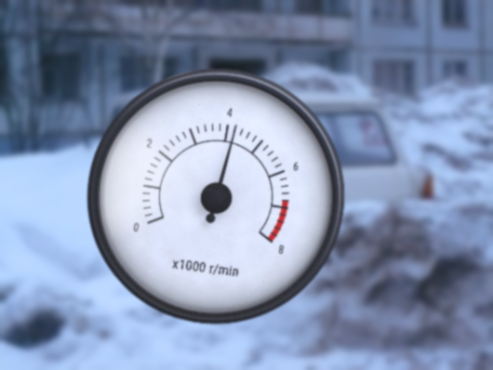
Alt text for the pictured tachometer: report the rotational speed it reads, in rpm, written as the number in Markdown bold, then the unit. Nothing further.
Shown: **4200** rpm
